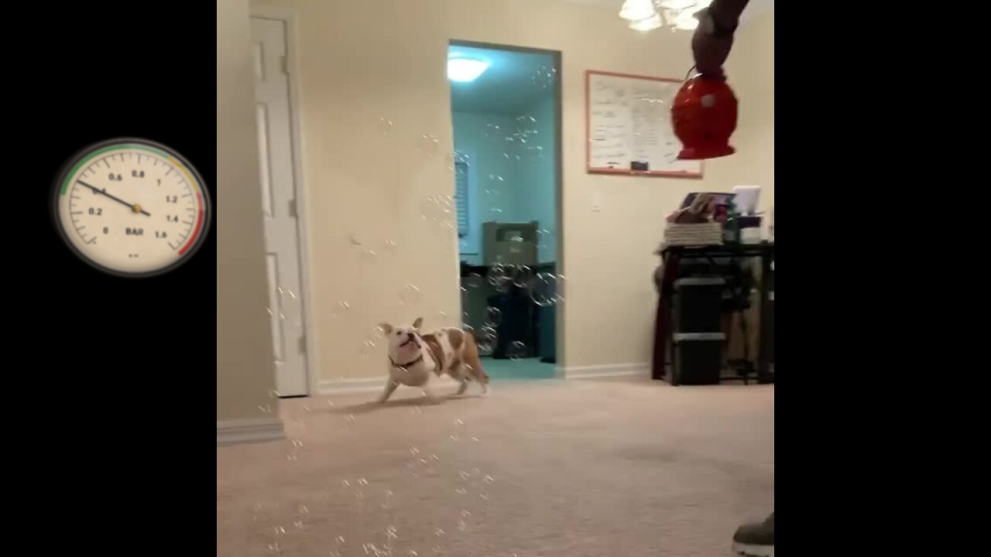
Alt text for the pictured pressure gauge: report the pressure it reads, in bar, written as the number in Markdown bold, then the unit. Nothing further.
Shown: **0.4** bar
